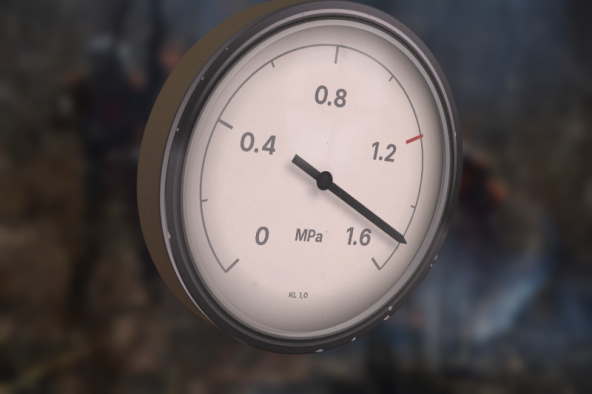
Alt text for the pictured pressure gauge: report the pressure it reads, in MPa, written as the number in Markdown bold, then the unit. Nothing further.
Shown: **1.5** MPa
